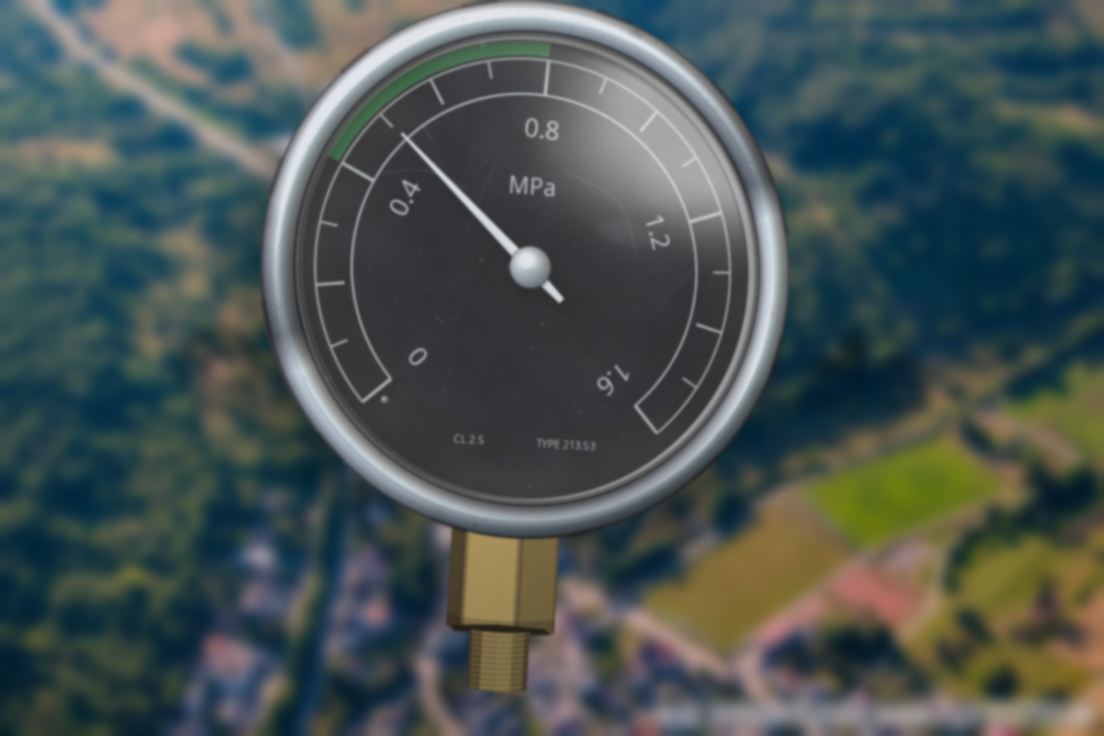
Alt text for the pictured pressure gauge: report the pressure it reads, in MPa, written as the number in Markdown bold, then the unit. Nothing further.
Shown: **0.5** MPa
